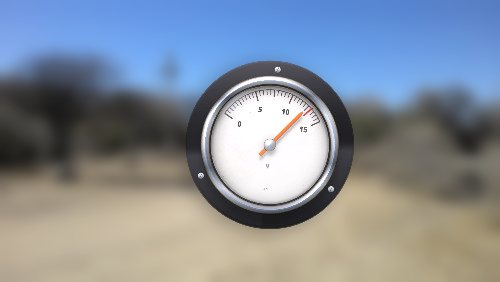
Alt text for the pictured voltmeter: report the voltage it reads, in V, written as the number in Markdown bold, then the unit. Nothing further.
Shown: **12.5** V
